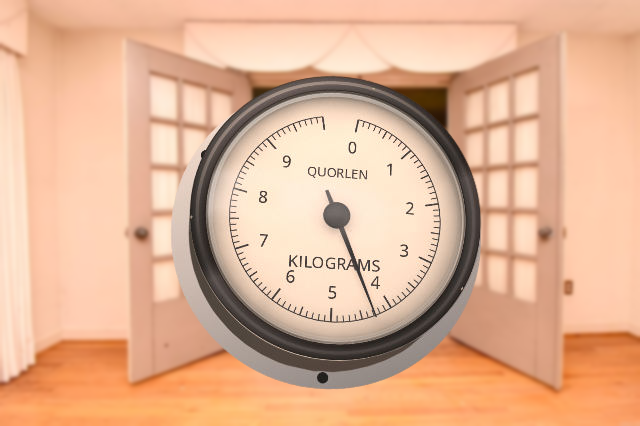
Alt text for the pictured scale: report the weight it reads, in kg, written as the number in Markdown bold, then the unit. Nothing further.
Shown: **4.3** kg
